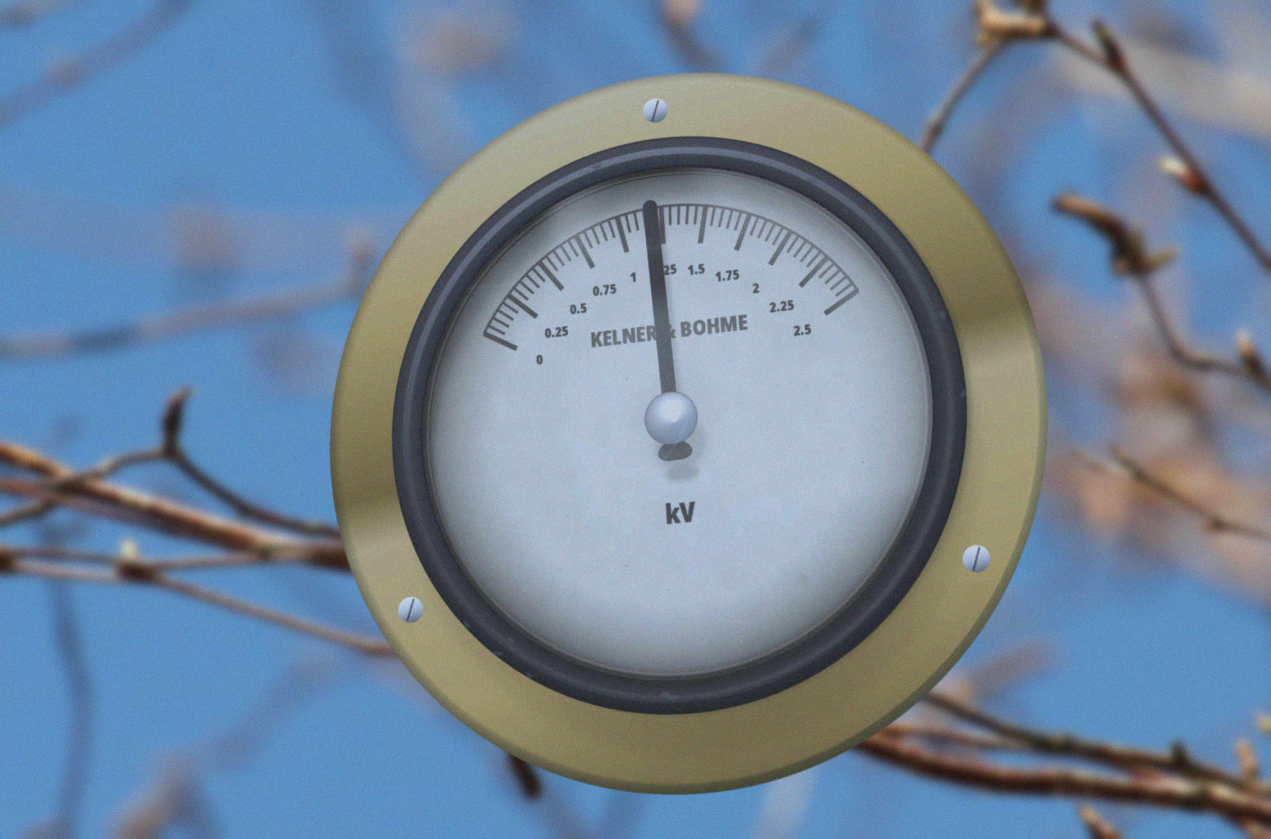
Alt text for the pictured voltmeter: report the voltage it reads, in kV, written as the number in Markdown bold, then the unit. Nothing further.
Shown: **1.2** kV
